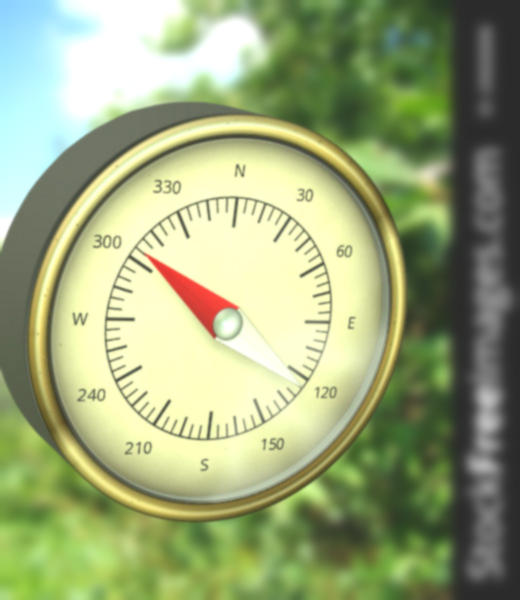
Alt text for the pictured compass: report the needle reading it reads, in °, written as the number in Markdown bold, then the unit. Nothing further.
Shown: **305** °
